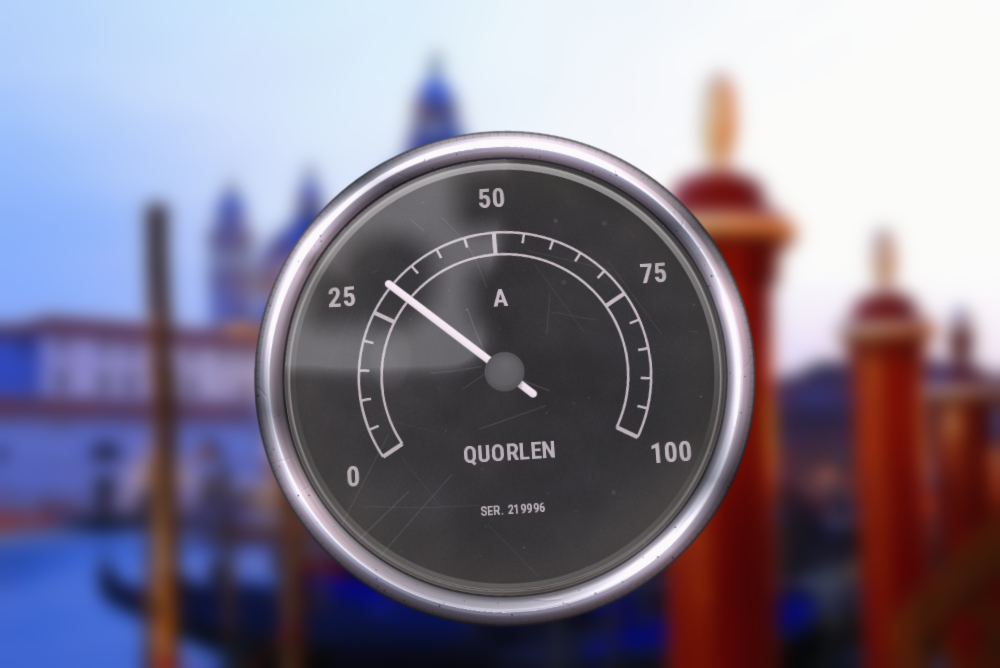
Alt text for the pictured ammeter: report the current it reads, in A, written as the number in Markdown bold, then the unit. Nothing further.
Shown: **30** A
